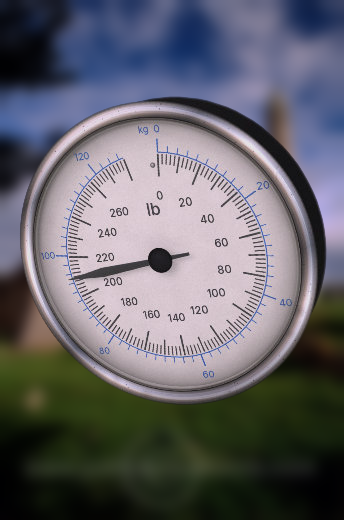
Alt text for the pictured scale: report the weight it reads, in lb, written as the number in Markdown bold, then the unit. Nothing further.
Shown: **210** lb
